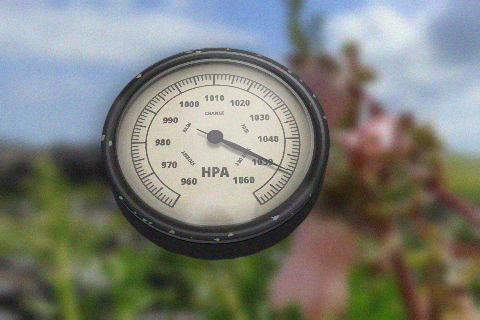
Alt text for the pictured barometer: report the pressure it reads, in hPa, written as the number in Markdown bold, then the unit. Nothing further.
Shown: **1050** hPa
